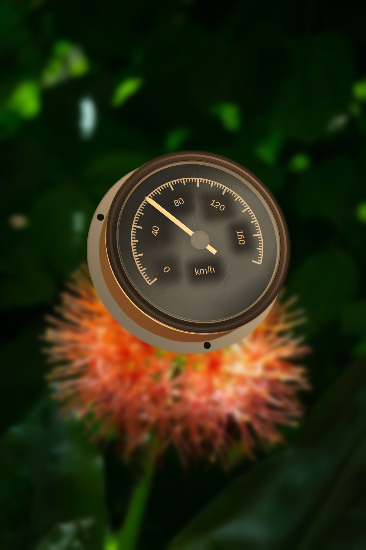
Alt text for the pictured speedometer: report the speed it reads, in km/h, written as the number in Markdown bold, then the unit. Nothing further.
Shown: **60** km/h
